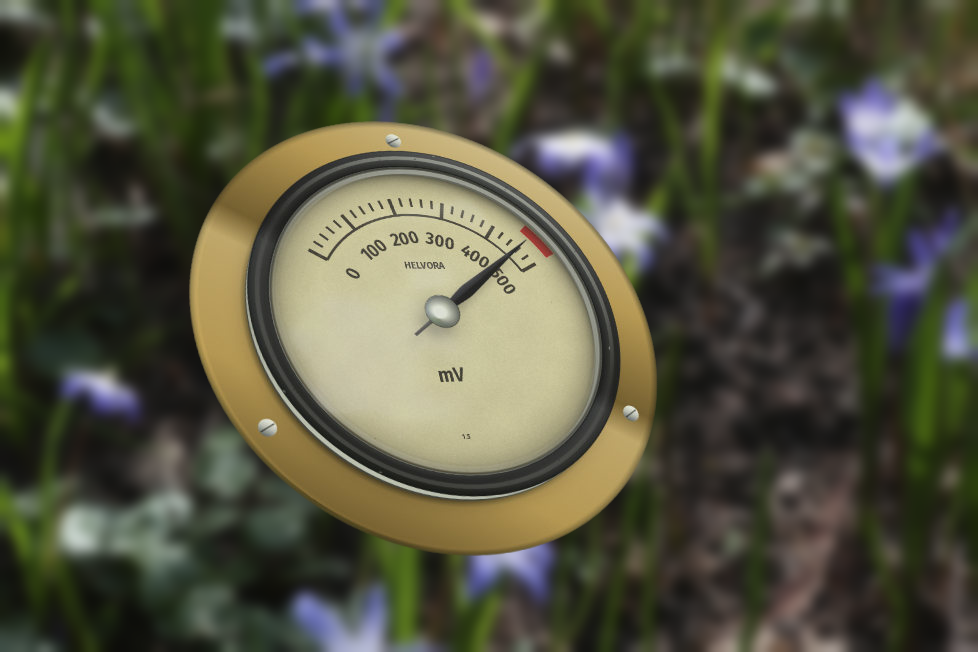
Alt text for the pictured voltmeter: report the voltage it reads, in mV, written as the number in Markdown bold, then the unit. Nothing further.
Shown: **460** mV
